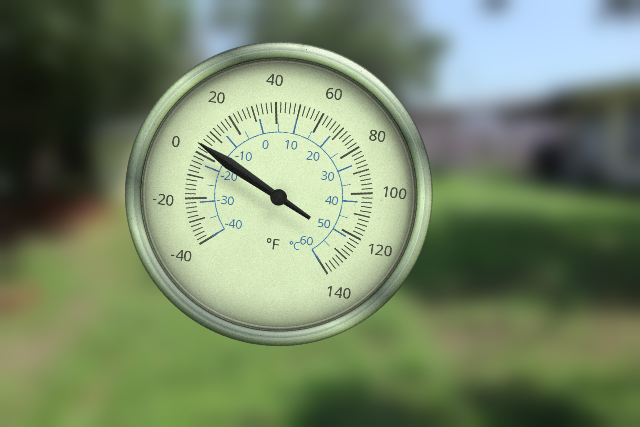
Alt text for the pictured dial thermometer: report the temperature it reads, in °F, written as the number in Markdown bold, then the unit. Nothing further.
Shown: **4** °F
